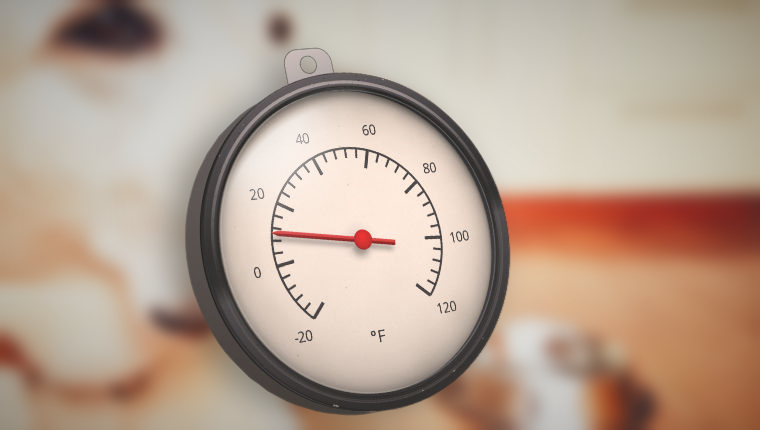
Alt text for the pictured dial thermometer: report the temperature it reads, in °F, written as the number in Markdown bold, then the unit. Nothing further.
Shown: **10** °F
